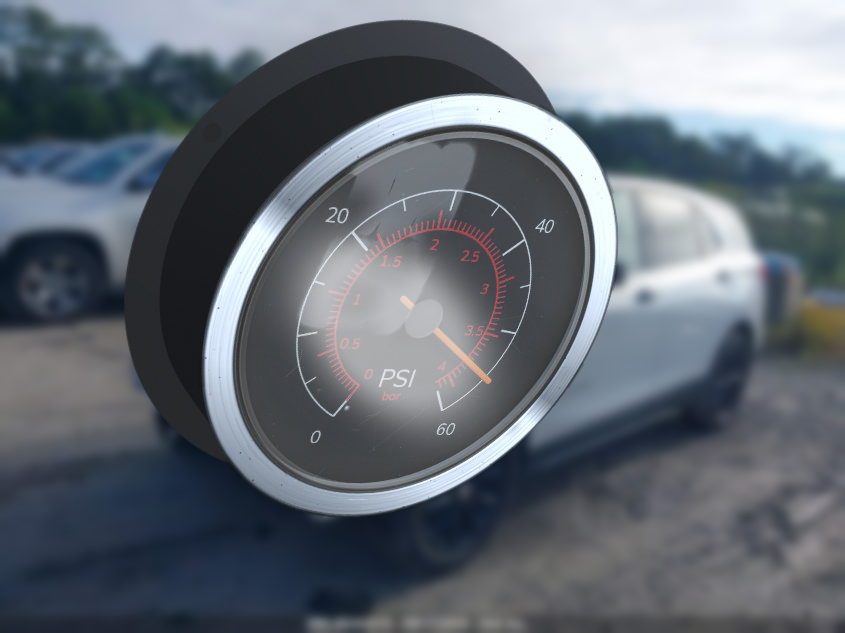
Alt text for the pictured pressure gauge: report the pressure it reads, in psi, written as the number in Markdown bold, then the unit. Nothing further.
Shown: **55** psi
